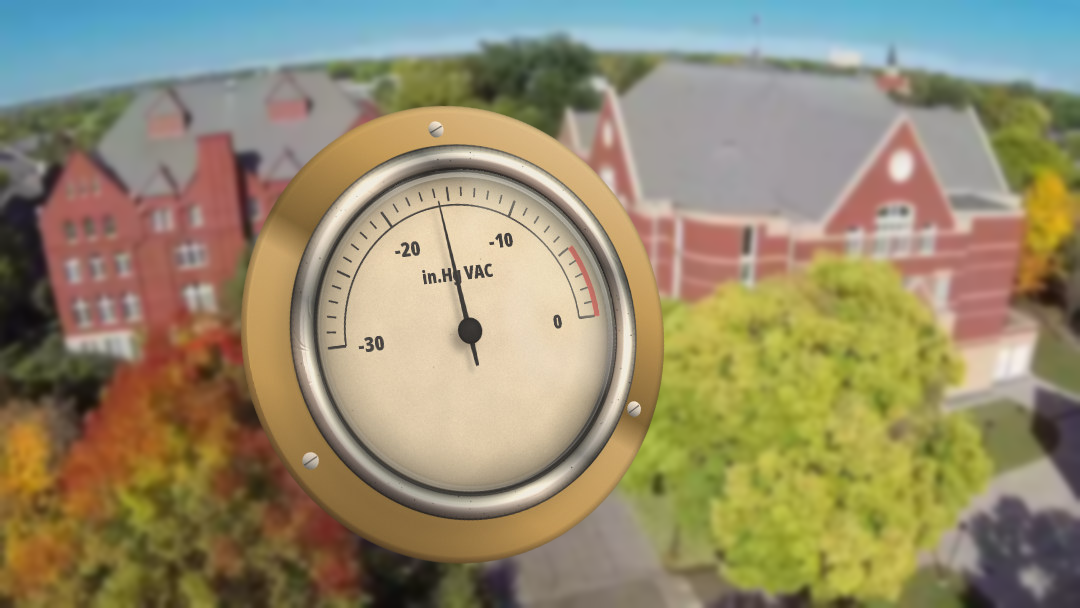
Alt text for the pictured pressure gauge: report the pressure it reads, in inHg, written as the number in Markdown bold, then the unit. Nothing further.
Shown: **-16** inHg
